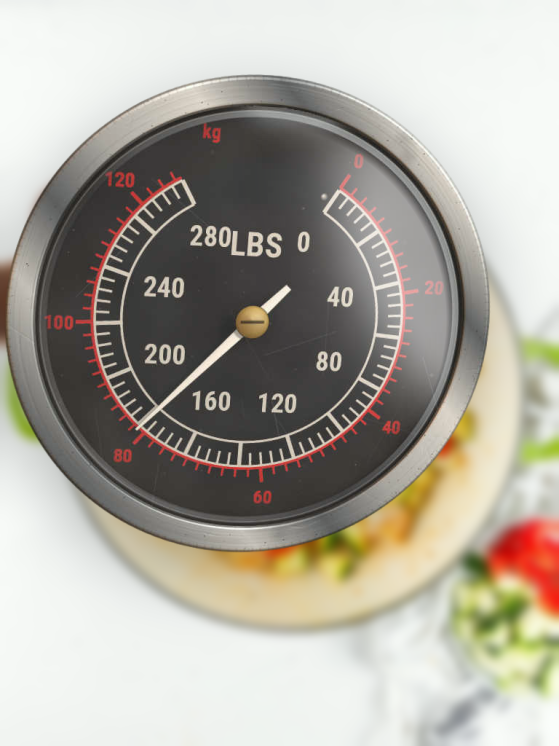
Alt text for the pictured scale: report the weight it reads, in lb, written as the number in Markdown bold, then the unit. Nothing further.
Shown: **180** lb
